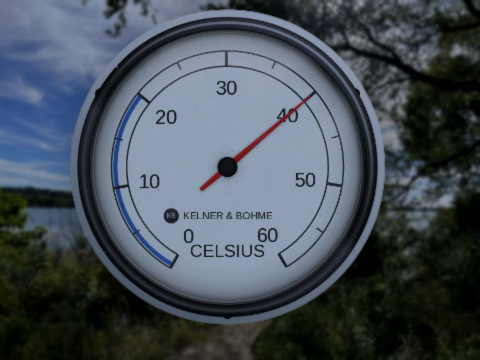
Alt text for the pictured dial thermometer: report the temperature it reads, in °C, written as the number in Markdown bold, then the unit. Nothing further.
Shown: **40** °C
